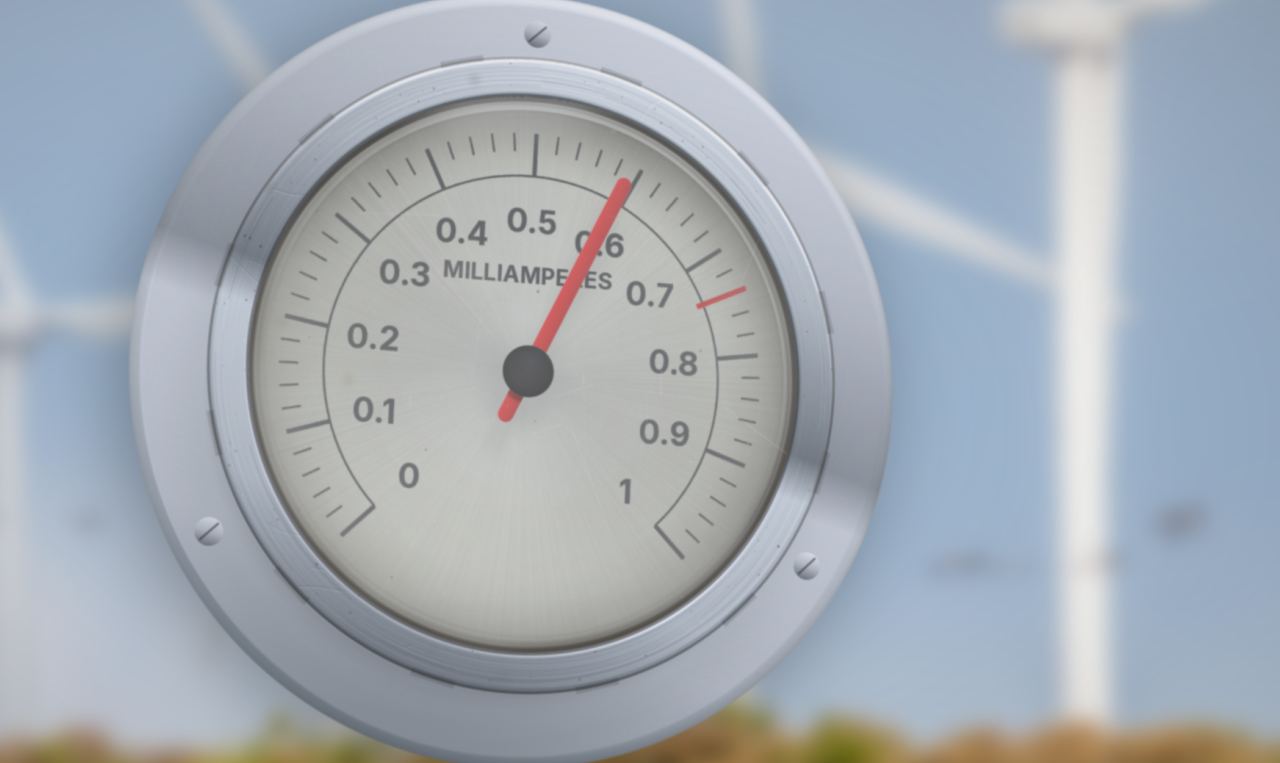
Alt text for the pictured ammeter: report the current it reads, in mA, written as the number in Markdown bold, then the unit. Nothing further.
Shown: **0.59** mA
